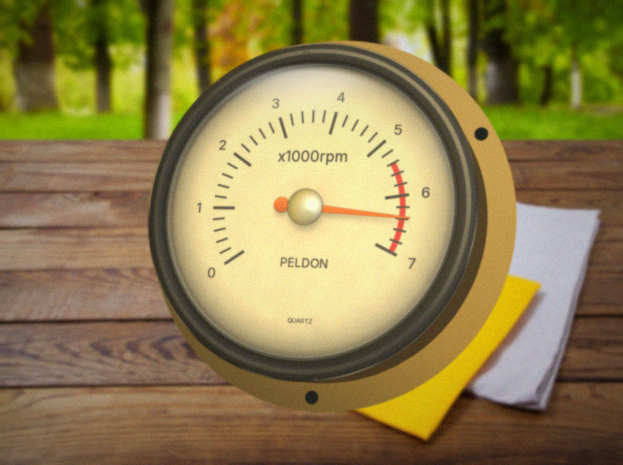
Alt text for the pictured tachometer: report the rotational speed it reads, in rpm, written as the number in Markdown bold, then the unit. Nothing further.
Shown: **6400** rpm
